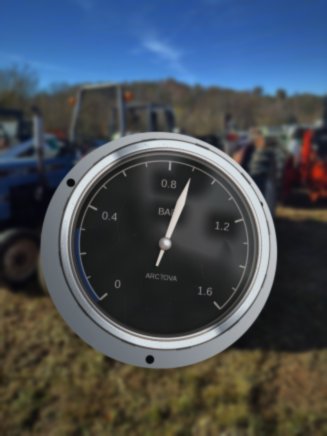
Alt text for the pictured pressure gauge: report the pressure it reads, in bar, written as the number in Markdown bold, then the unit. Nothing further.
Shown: **0.9** bar
